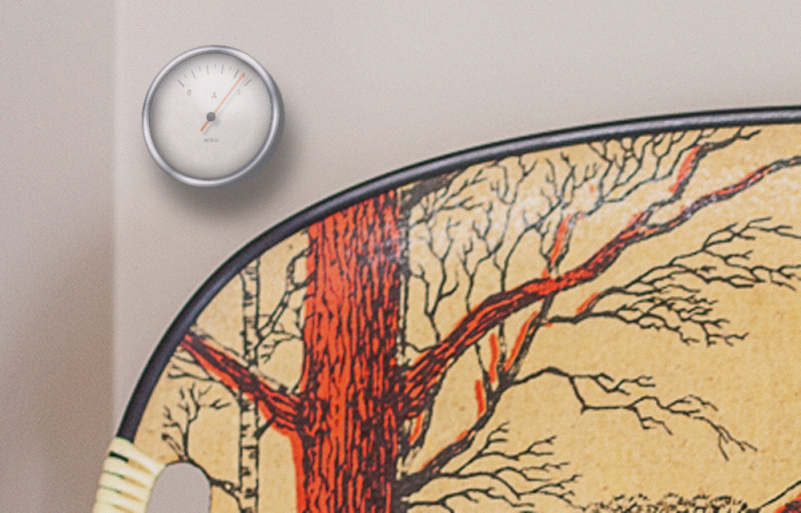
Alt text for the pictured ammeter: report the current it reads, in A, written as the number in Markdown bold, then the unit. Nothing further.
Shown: **4.5** A
